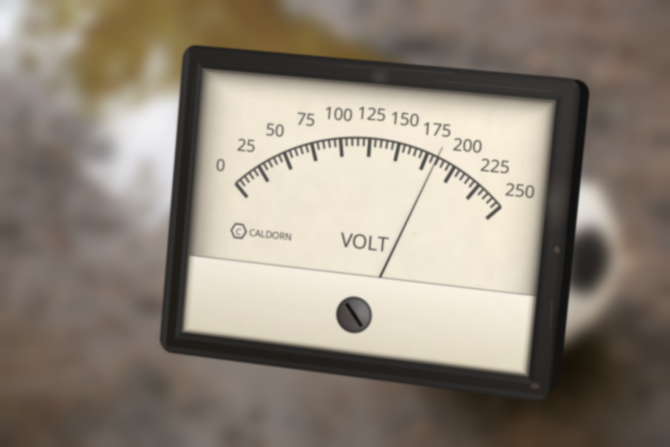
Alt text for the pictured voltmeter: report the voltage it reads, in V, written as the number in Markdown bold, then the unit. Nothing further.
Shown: **185** V
